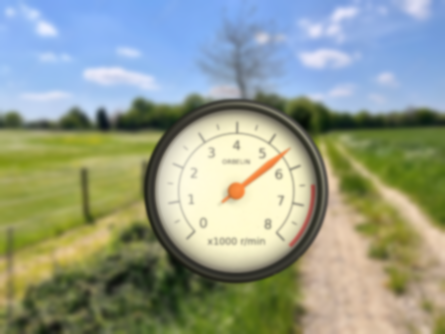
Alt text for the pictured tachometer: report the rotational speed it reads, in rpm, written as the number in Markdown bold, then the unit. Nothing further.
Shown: **5500** rpm
